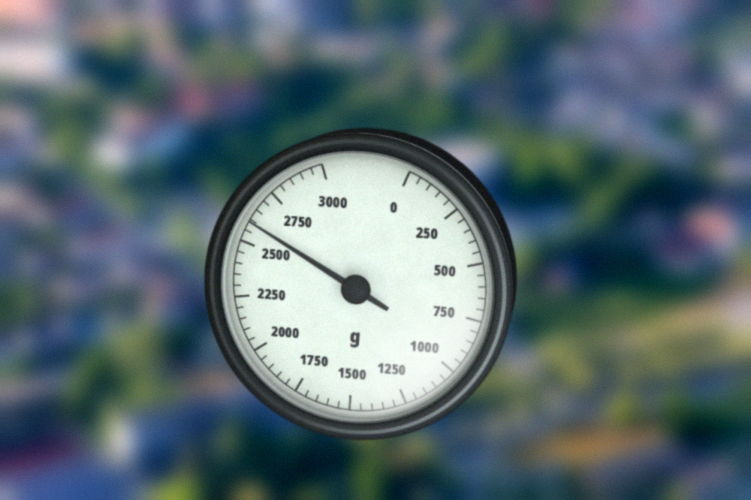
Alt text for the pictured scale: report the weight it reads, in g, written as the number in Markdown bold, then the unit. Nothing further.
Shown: **2600** g
